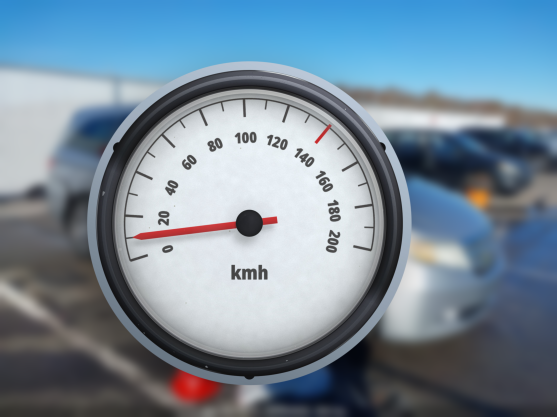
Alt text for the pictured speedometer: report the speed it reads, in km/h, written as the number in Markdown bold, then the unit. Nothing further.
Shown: **10** km/h
